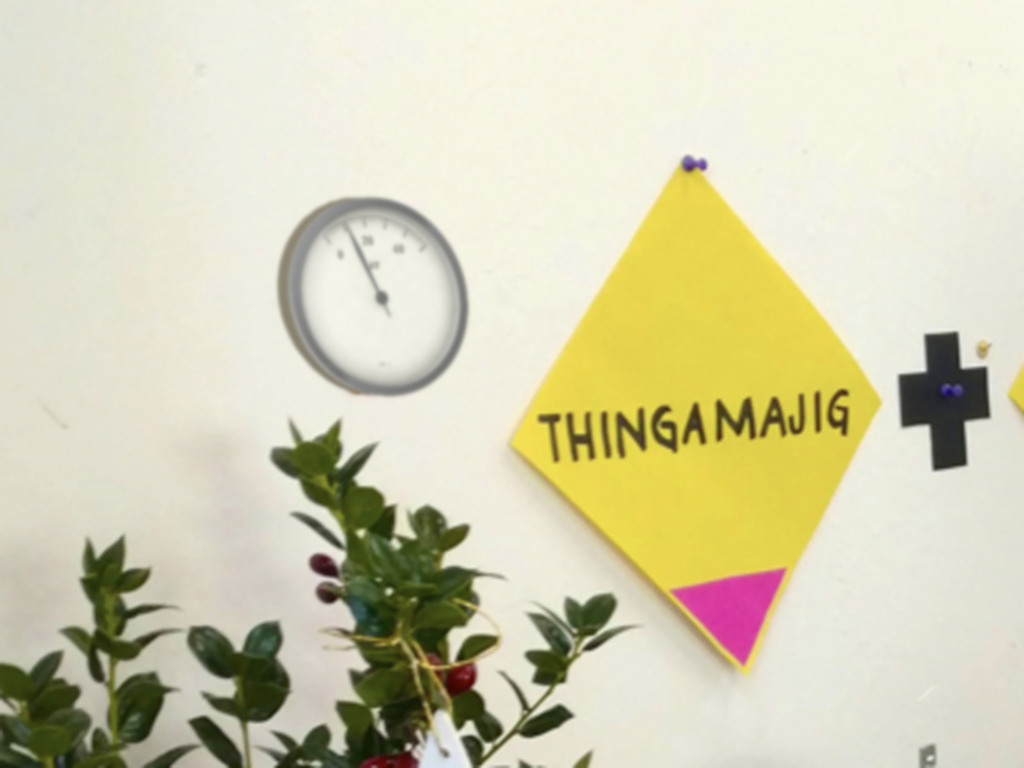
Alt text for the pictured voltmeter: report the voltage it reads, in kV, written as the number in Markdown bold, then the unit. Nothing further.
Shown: **10** kV
